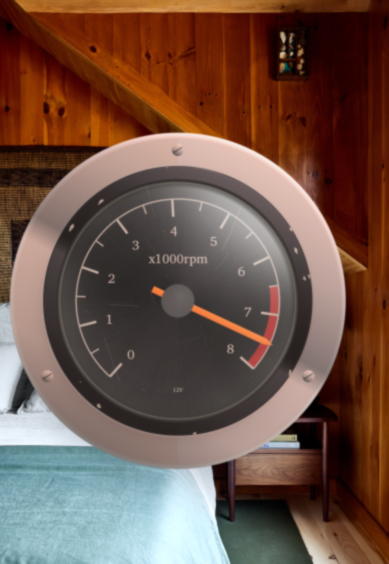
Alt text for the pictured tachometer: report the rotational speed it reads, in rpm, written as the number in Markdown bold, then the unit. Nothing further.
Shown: **7500** rpm
